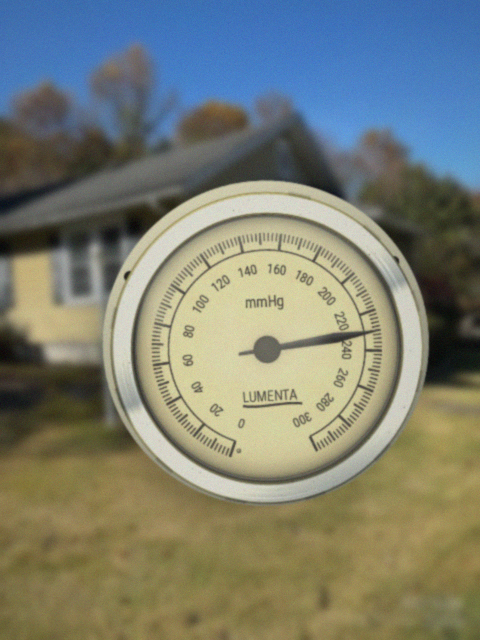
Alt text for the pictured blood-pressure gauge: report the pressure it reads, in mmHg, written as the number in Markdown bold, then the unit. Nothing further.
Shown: **230** mmHg
